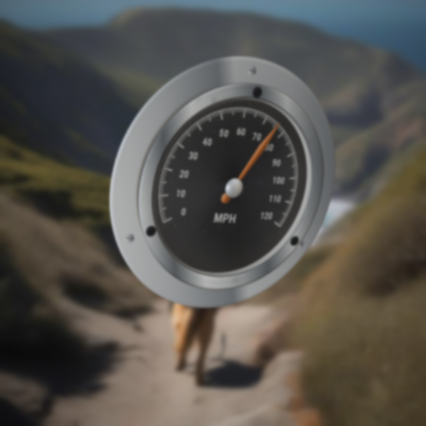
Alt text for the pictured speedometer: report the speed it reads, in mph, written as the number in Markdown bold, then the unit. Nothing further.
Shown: **75** mph
